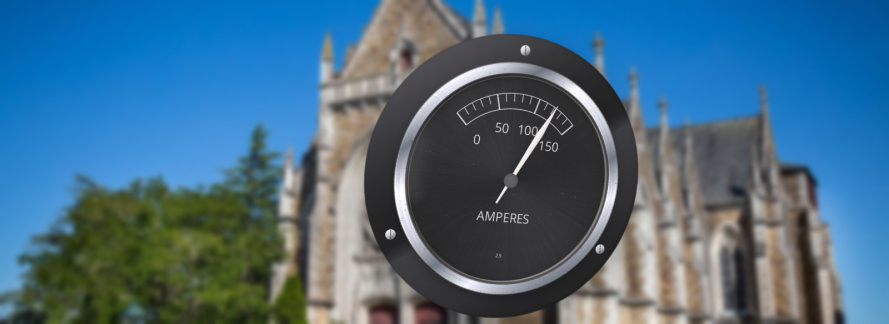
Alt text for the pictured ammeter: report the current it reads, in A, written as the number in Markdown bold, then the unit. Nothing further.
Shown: **120** A
